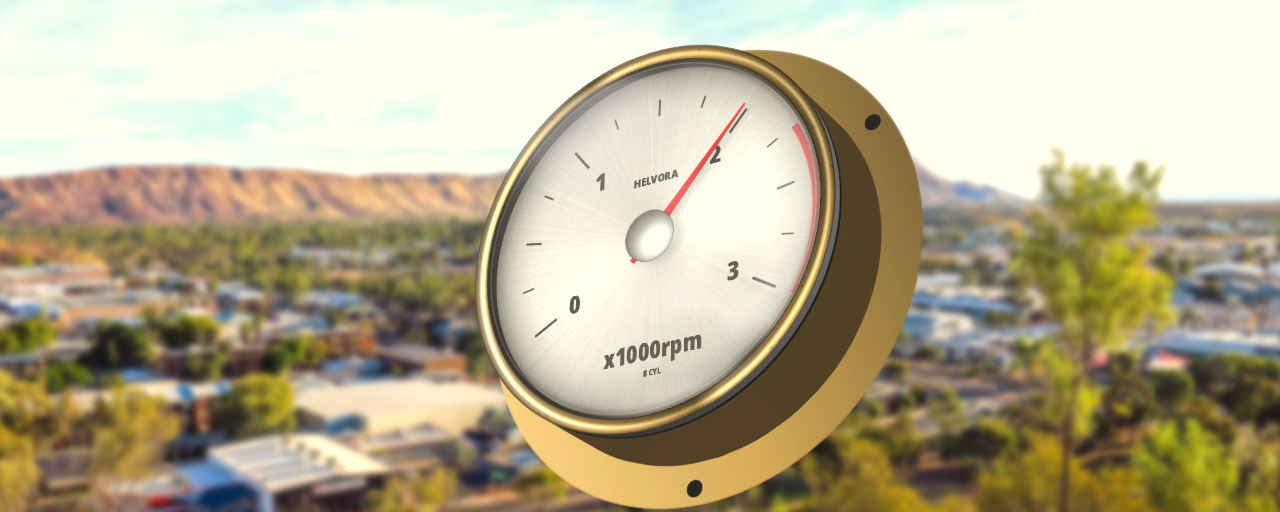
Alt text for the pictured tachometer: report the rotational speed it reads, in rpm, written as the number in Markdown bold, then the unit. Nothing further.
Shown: **2000** rpm
